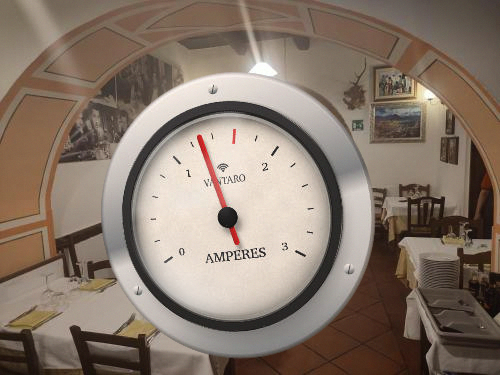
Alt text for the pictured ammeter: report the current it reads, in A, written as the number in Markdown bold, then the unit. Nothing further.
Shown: **1.3** A
